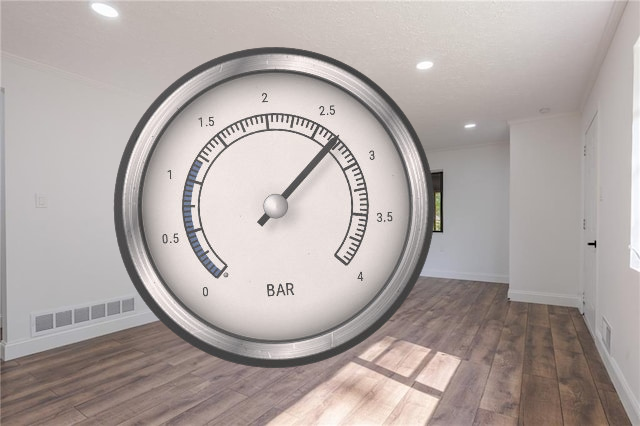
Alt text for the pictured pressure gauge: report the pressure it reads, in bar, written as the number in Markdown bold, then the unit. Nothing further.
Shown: **2.7** bar
